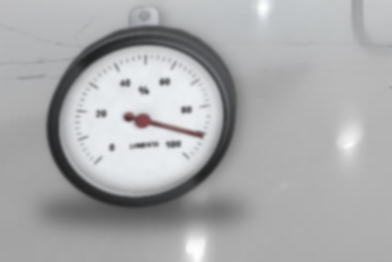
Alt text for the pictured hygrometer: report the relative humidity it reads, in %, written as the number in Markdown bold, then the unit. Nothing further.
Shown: **90** %
